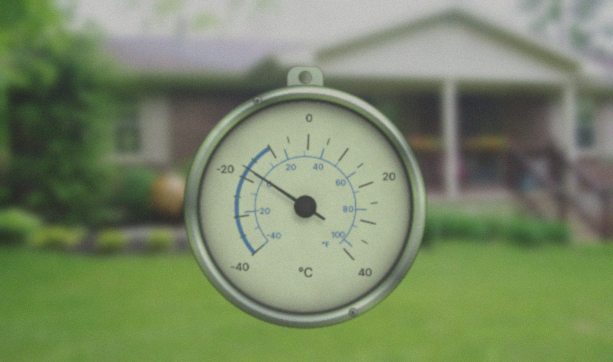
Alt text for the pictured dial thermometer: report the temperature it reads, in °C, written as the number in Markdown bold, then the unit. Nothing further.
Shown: **-17.5** °C
